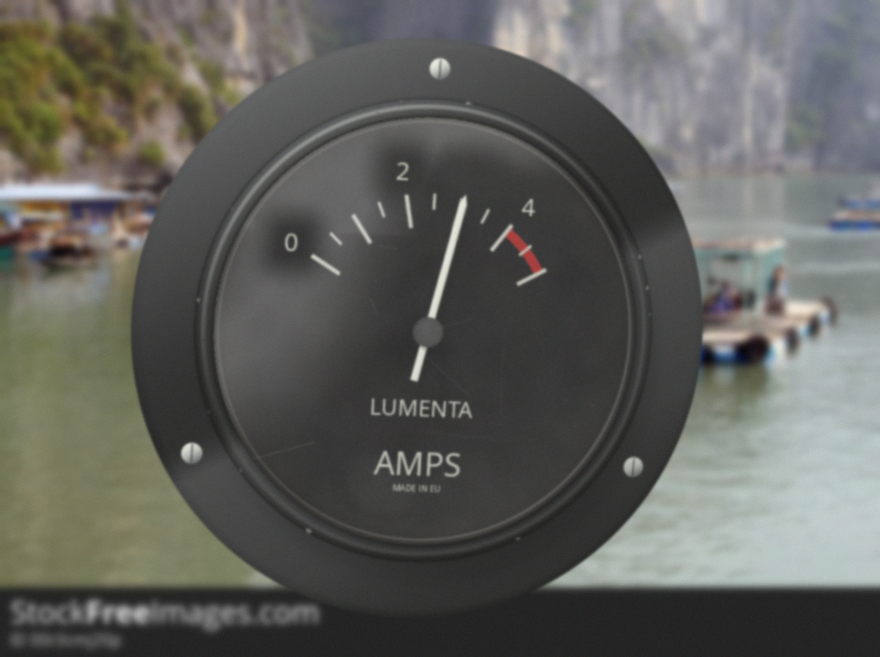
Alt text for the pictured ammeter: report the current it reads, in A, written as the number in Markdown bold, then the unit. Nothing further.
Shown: **3** A
